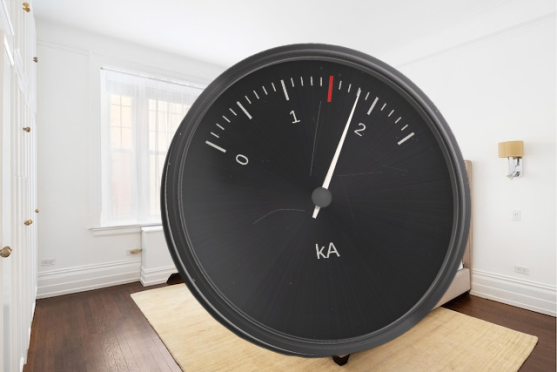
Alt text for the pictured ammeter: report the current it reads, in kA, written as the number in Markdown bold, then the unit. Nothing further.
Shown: **1.8** kA
